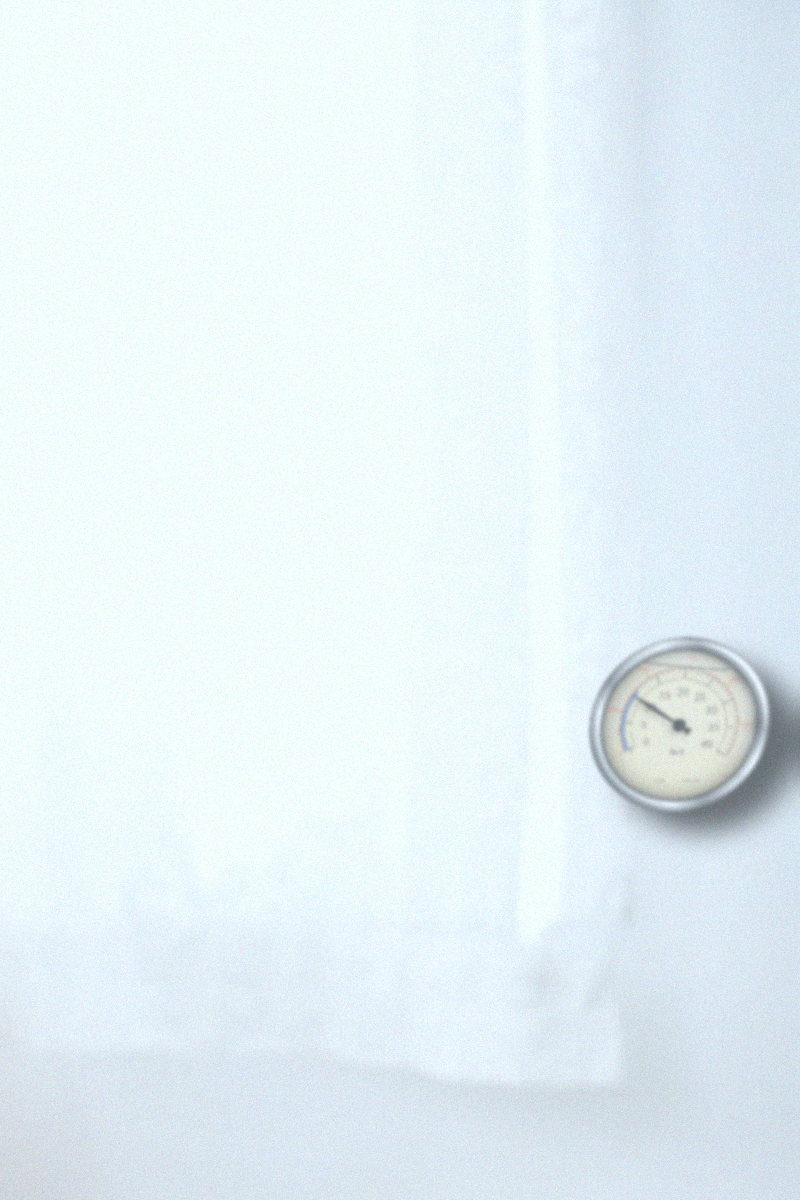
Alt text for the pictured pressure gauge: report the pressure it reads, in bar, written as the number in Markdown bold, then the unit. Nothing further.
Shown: **10** bar
